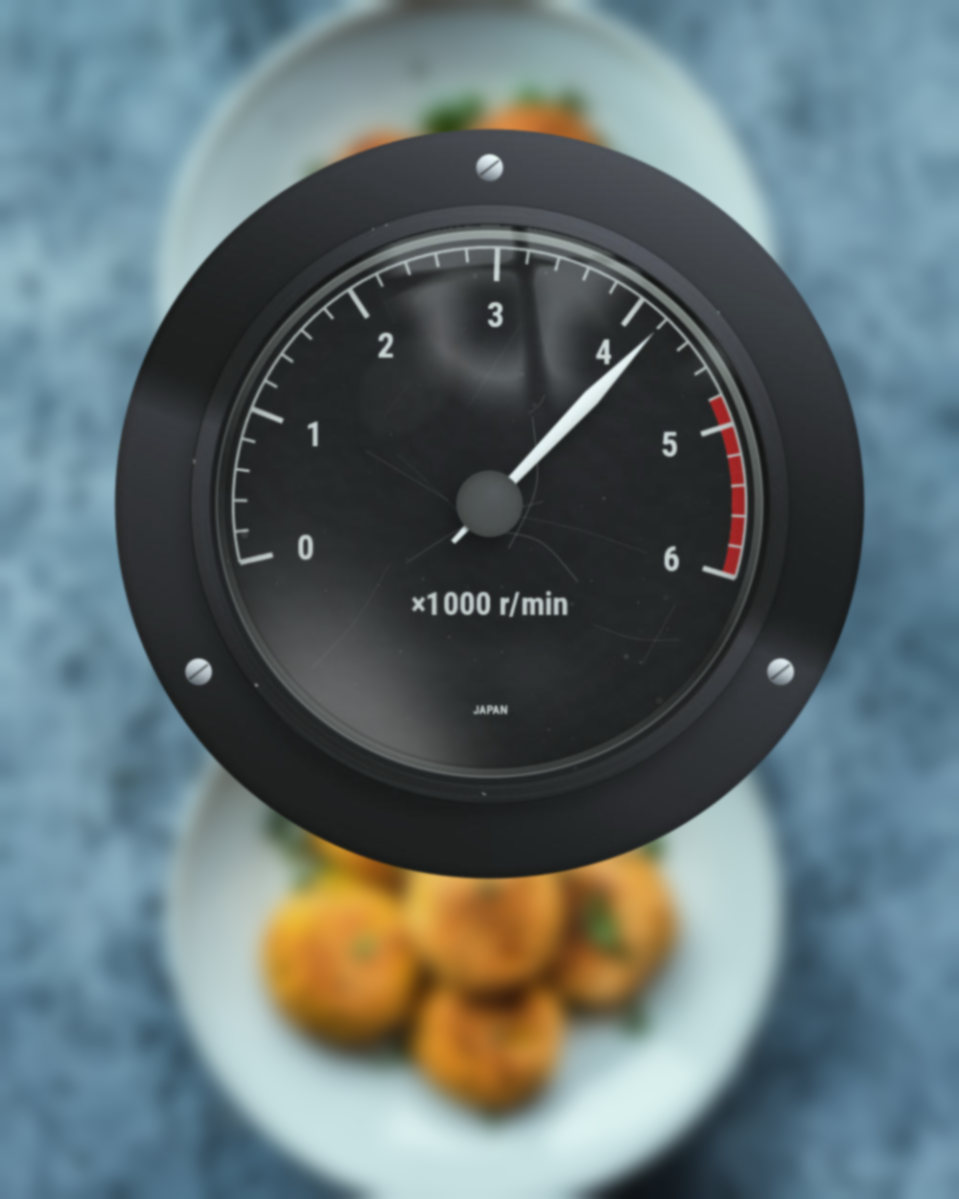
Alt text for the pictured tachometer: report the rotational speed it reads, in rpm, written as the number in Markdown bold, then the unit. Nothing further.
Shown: **4200** rpm
